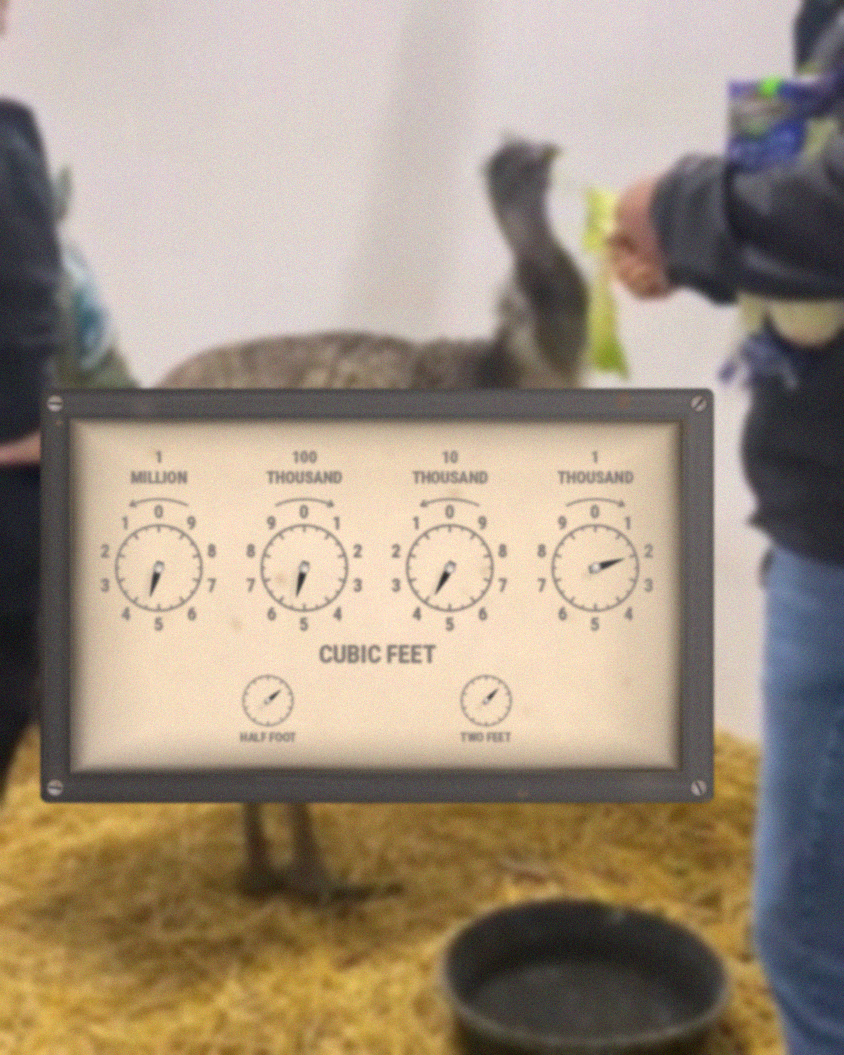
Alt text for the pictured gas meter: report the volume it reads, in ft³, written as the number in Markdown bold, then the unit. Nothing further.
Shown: **454200** ft³
